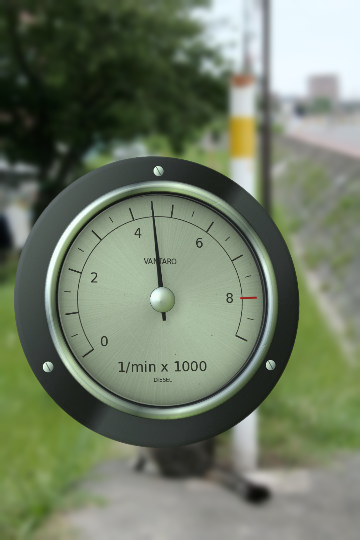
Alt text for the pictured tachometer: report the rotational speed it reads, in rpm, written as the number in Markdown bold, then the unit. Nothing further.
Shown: **4500** rpm
